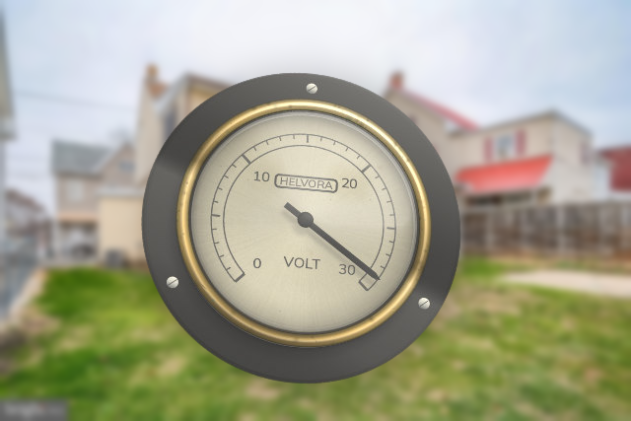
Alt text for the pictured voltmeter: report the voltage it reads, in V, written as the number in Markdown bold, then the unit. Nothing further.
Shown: **29** V
